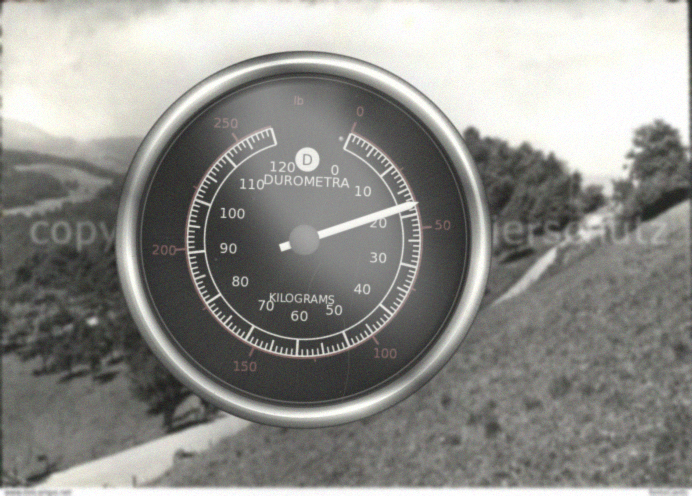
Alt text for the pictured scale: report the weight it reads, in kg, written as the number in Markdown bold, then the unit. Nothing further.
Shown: **18** kg
